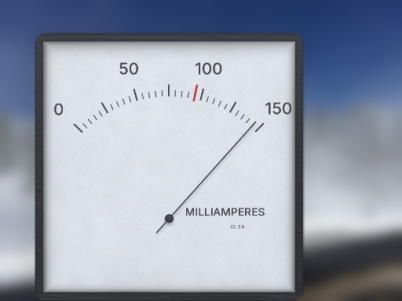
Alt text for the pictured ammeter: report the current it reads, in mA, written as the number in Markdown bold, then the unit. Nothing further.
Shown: **145** mA
